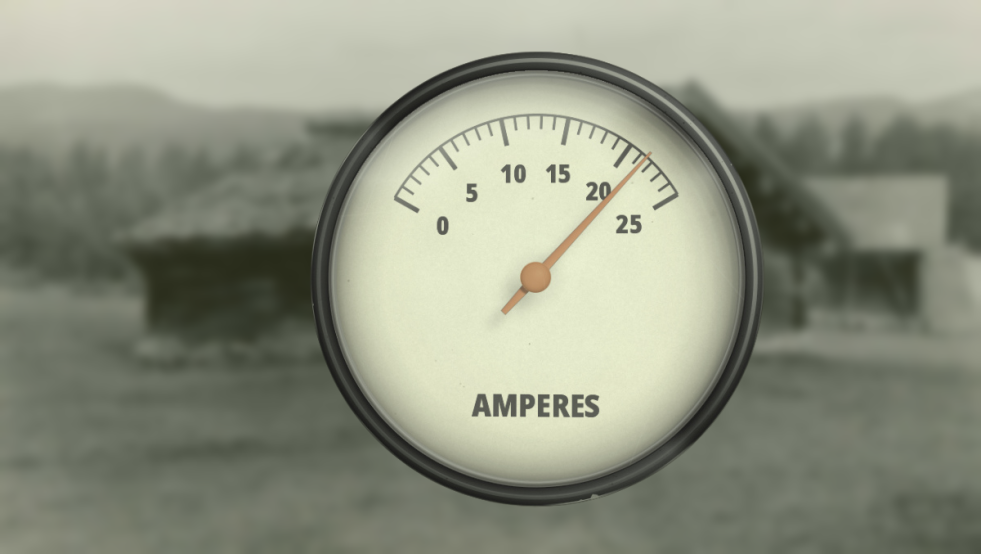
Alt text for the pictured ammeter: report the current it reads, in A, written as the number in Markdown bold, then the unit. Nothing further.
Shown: **21.5** A
